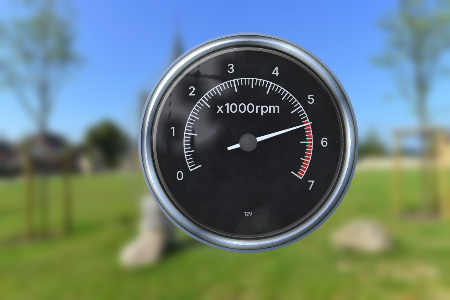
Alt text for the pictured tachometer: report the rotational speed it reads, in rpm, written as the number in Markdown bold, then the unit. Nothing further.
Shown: **5500** rpm
